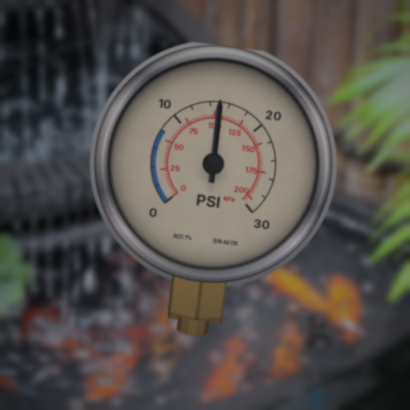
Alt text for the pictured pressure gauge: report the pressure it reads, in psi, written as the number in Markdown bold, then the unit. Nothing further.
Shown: **15** psi
